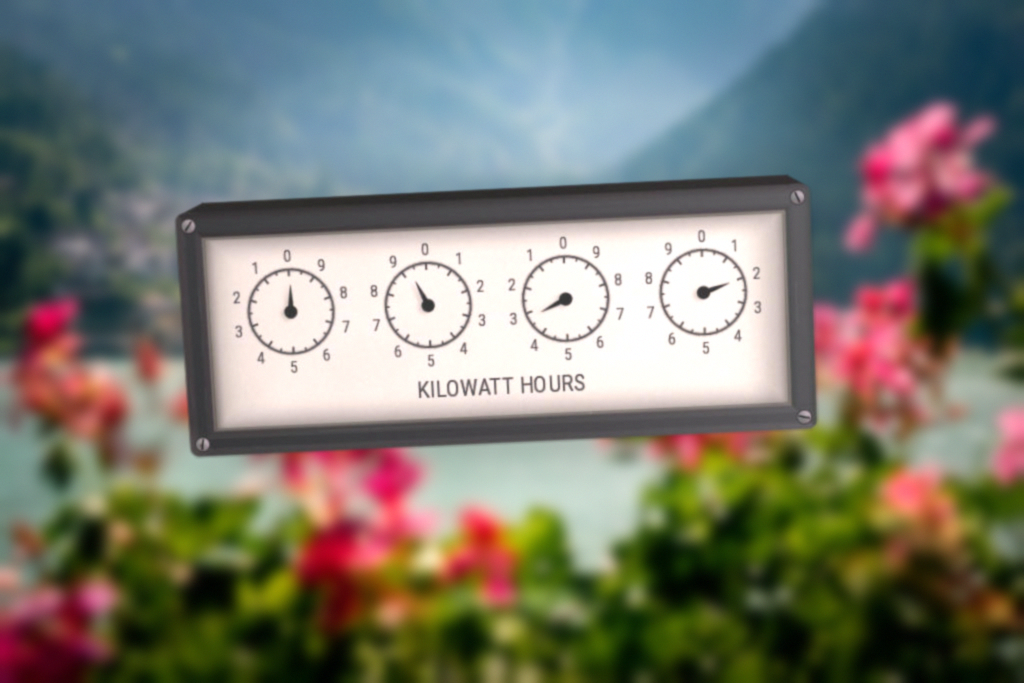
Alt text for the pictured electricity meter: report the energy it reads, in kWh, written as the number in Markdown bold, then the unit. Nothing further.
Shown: **9932** kWh
